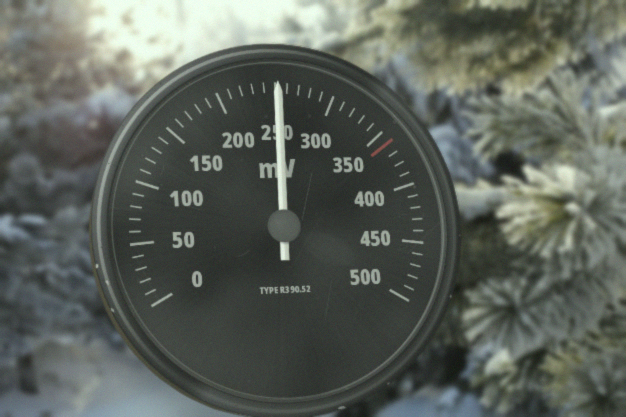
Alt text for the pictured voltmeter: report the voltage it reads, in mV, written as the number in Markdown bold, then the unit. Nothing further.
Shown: **250** mV
